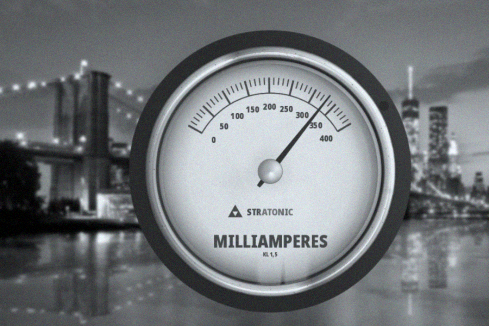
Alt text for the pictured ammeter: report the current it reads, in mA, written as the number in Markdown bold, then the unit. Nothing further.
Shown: **330** mA
